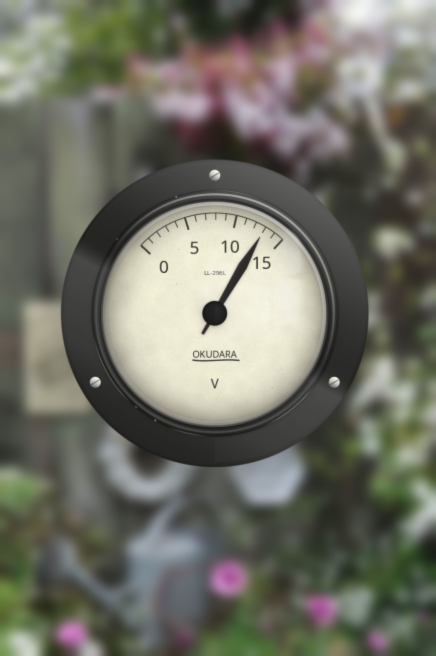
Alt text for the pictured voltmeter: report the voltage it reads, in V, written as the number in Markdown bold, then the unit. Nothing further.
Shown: **13** V
